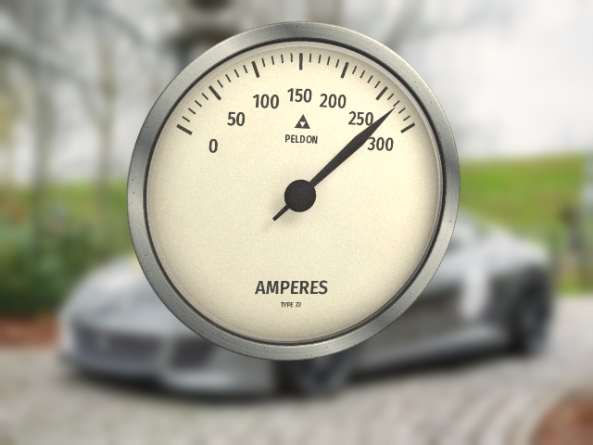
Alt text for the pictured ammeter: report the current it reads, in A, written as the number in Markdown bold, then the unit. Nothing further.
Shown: **270** A
